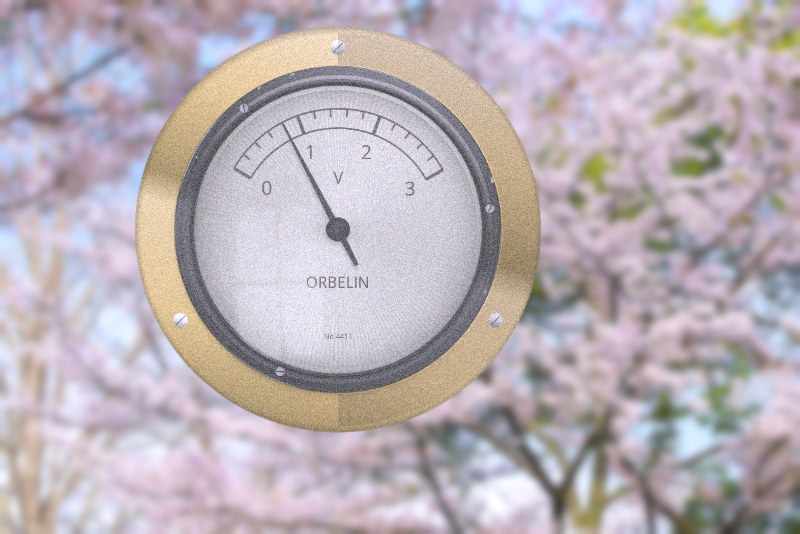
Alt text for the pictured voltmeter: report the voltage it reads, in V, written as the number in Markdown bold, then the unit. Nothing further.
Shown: **0.8** V
